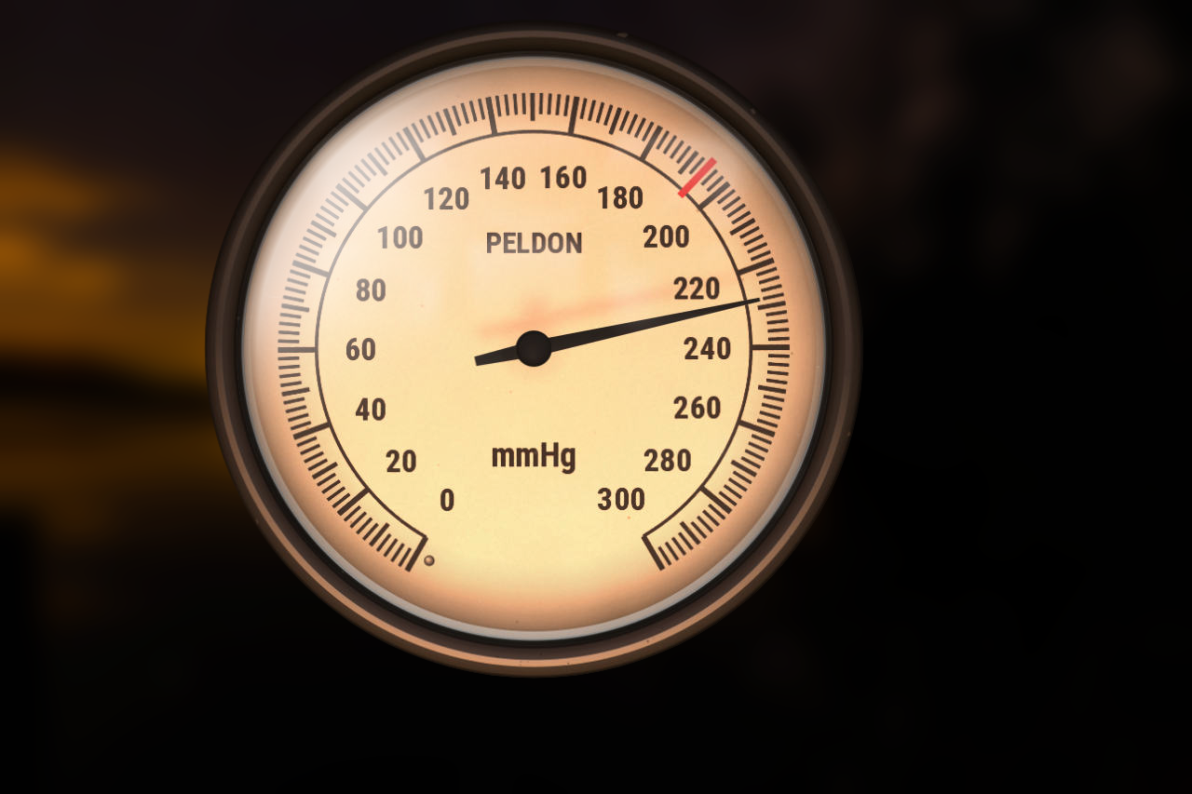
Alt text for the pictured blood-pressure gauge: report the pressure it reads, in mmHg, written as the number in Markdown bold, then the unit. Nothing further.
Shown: **228** mmHg
